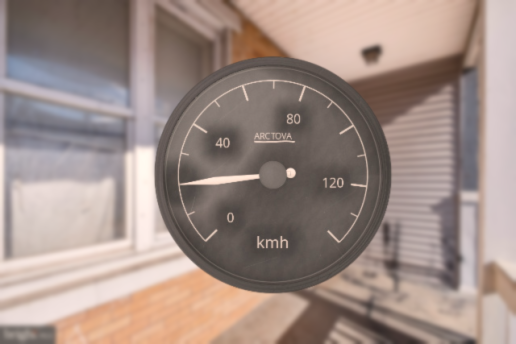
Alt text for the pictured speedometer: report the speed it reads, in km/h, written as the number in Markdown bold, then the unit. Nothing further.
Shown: **20** km/h
